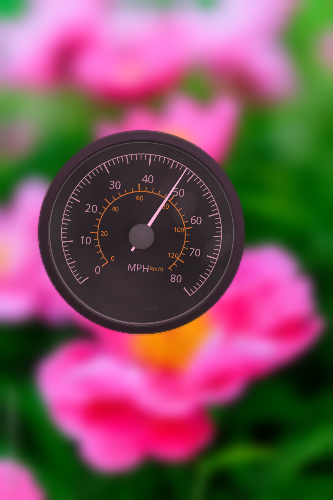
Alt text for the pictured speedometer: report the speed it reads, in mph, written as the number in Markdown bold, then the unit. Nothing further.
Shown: **48** mph
